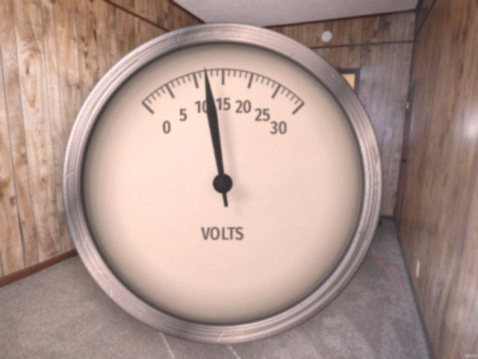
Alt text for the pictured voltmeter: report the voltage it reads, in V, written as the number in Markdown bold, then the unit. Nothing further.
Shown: **12** V
